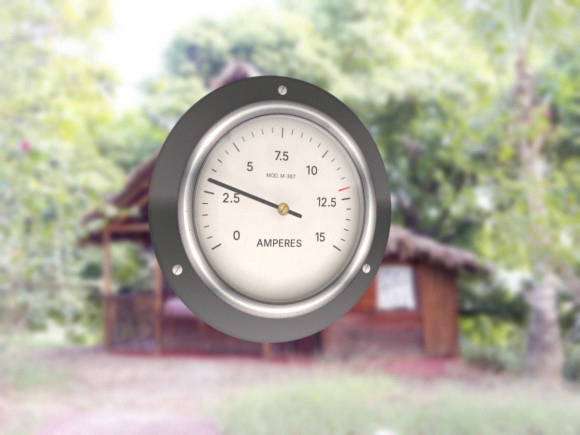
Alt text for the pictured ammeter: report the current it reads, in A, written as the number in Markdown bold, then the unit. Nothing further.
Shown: **3** A
